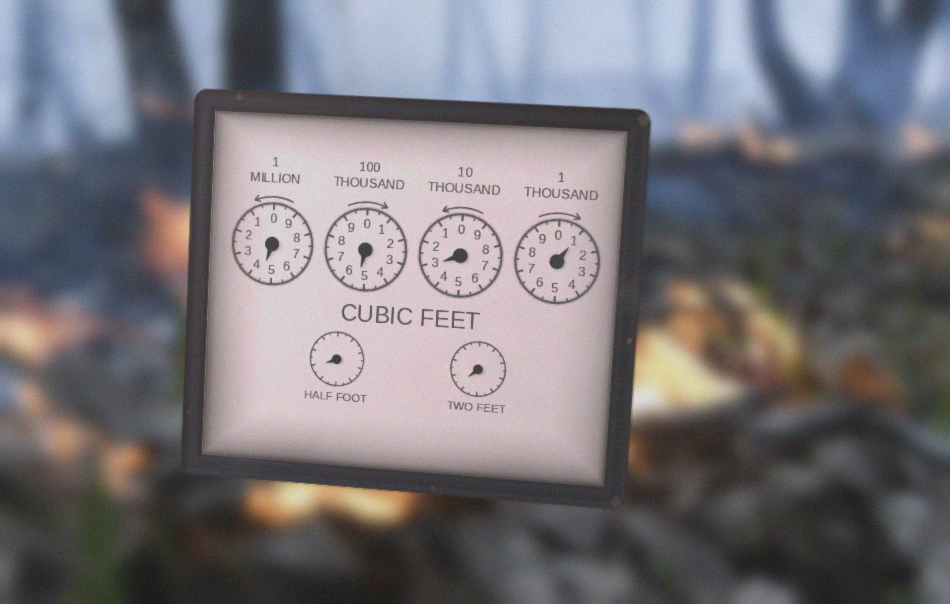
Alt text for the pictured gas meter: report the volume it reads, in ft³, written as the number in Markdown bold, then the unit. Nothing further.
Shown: **453100** ft³
